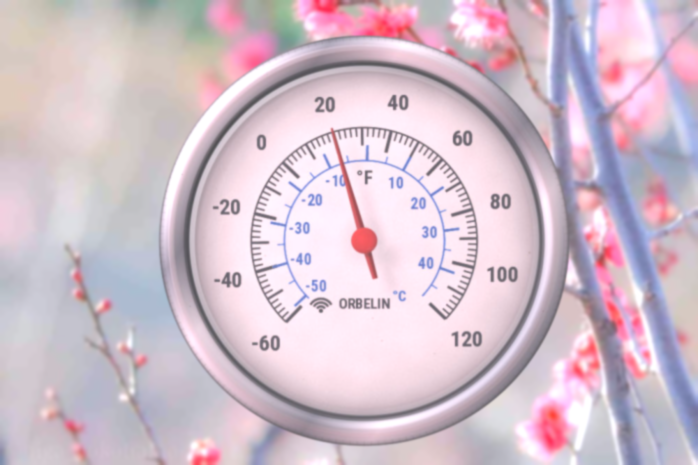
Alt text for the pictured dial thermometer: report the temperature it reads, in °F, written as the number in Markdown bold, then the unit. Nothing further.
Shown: **20** °F
